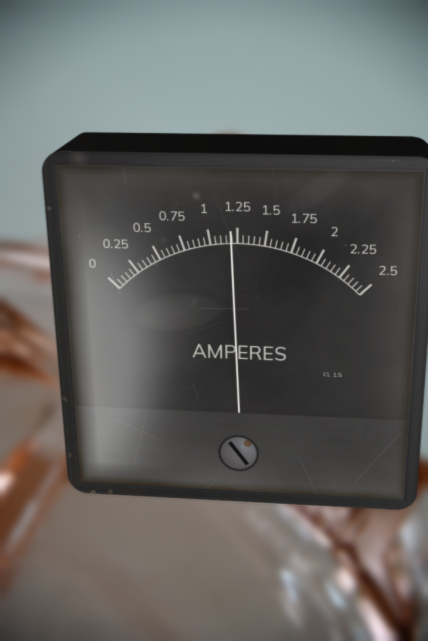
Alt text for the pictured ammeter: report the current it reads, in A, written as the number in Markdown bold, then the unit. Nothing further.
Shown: **1.2** A
